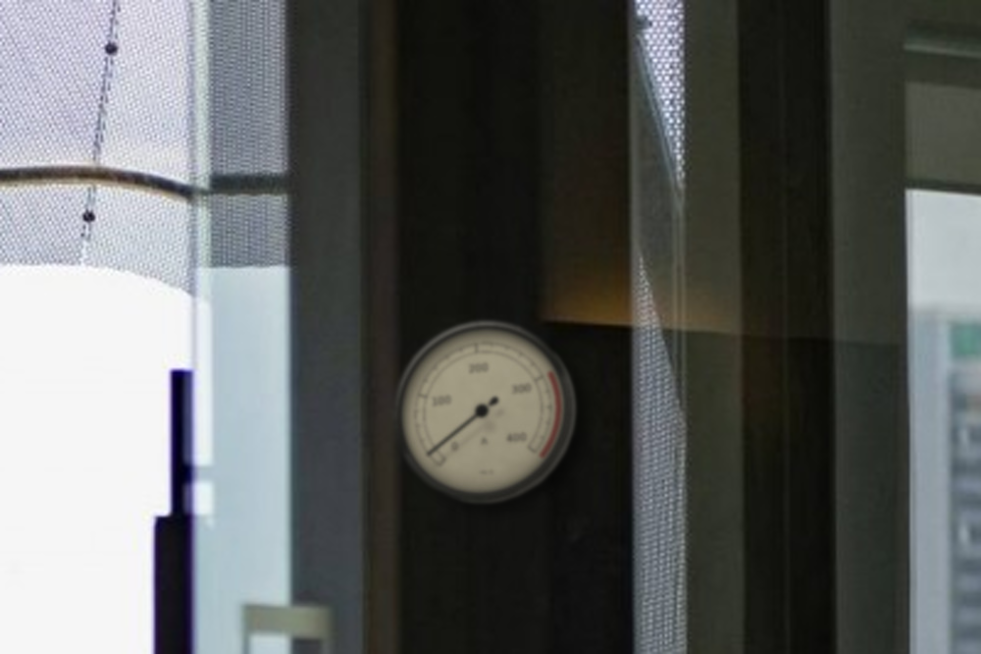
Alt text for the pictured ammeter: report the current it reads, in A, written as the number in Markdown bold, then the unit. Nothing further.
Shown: **20** A
